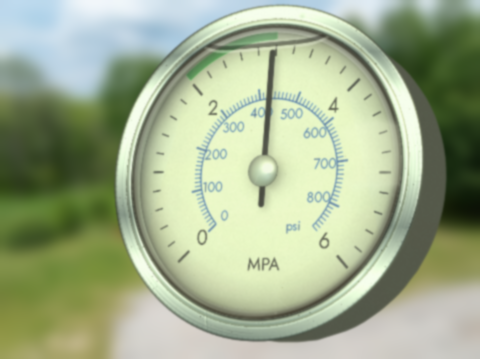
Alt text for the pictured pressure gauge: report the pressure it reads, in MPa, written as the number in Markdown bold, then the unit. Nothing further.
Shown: **3** MPa
